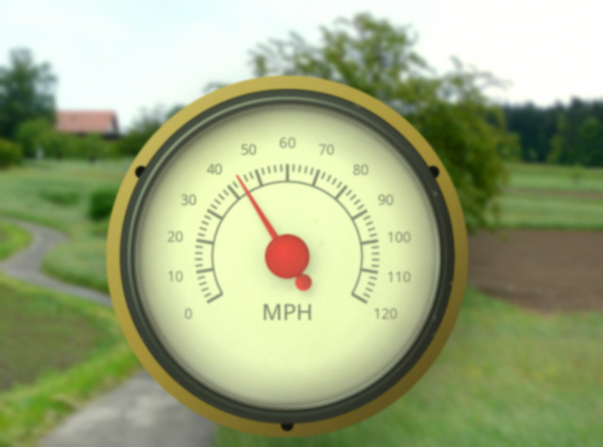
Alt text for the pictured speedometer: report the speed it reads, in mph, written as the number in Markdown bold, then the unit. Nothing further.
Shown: **44** mph
